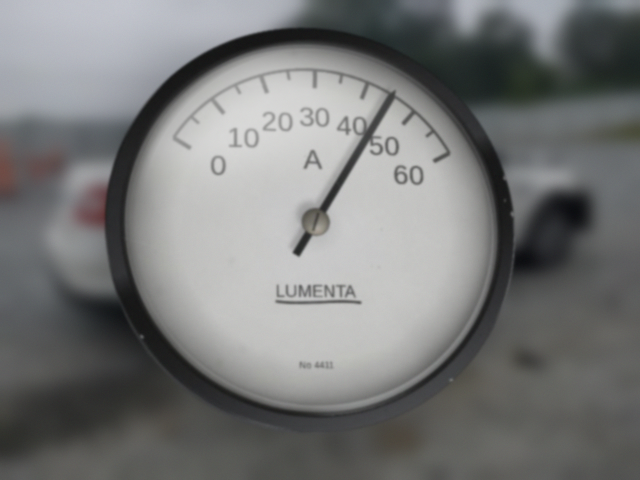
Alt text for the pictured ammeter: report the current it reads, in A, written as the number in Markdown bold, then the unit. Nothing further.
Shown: **45** A
